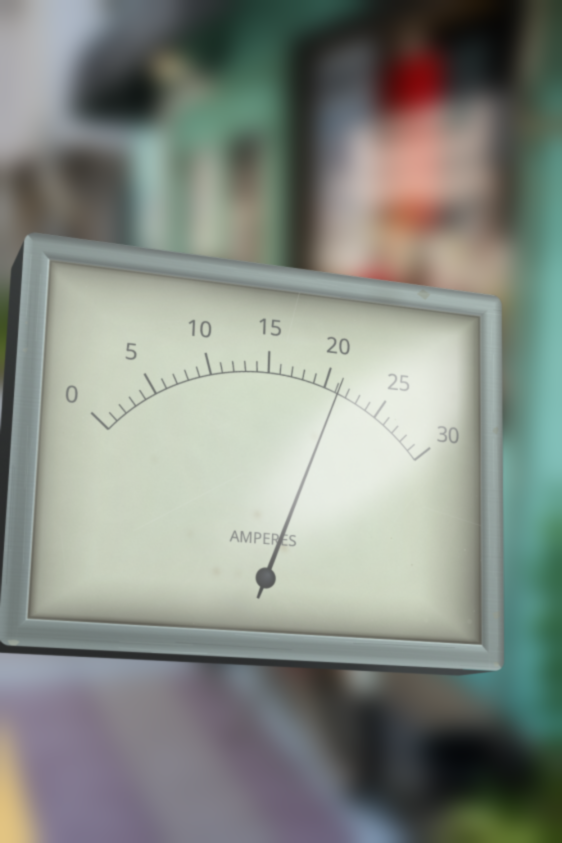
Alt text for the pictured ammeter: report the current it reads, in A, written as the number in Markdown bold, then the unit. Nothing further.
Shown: **21** A
